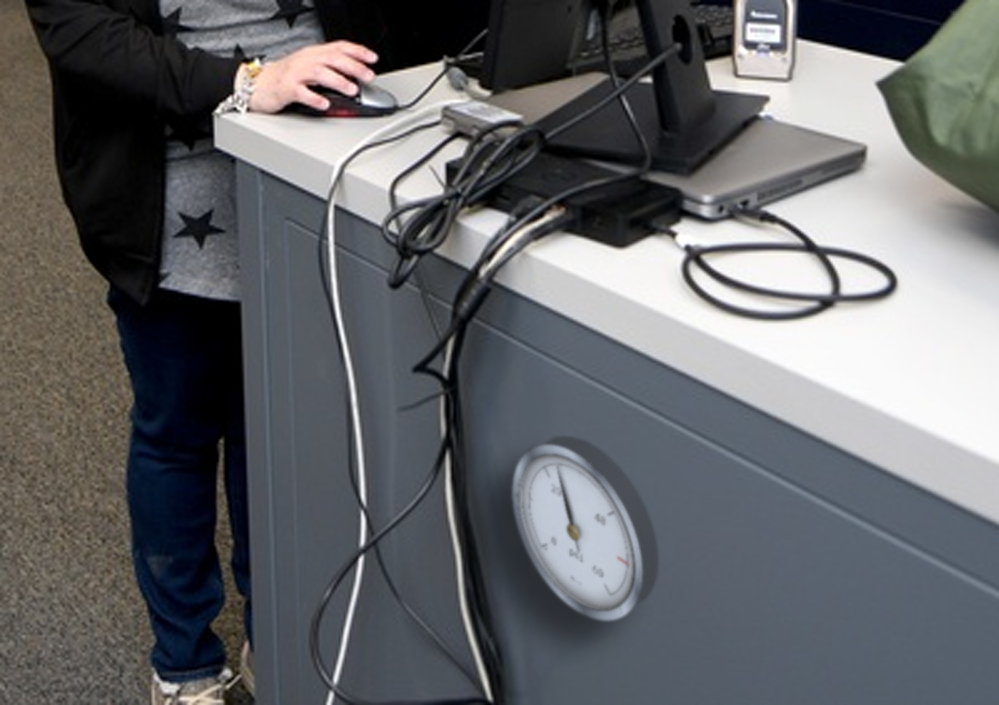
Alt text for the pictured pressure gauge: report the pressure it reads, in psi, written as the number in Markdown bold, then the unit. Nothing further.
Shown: **25** psi
